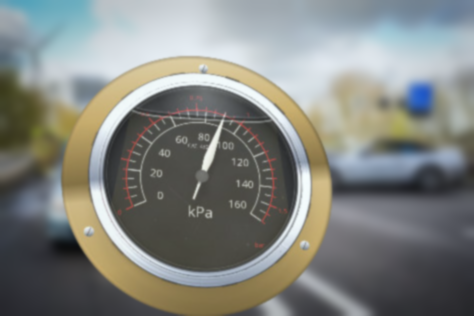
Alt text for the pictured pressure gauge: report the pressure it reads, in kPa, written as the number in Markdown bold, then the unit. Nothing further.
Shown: **90** kPa
